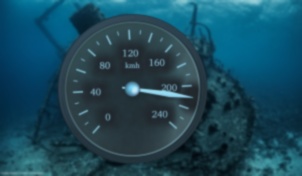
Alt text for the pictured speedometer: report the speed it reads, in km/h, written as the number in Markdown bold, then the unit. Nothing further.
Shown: **210** km/h
